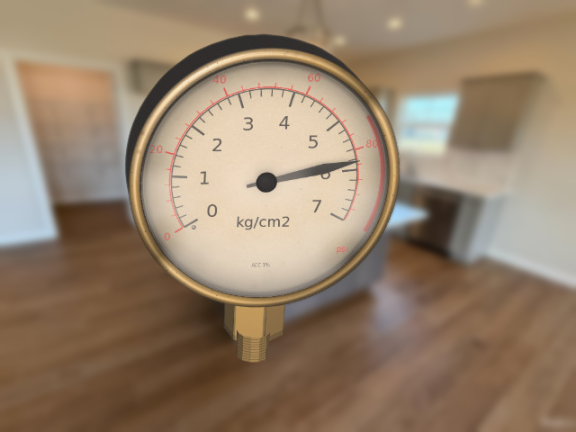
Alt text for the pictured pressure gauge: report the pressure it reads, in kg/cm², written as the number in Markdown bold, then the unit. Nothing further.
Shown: **5.8** kg/cm²
